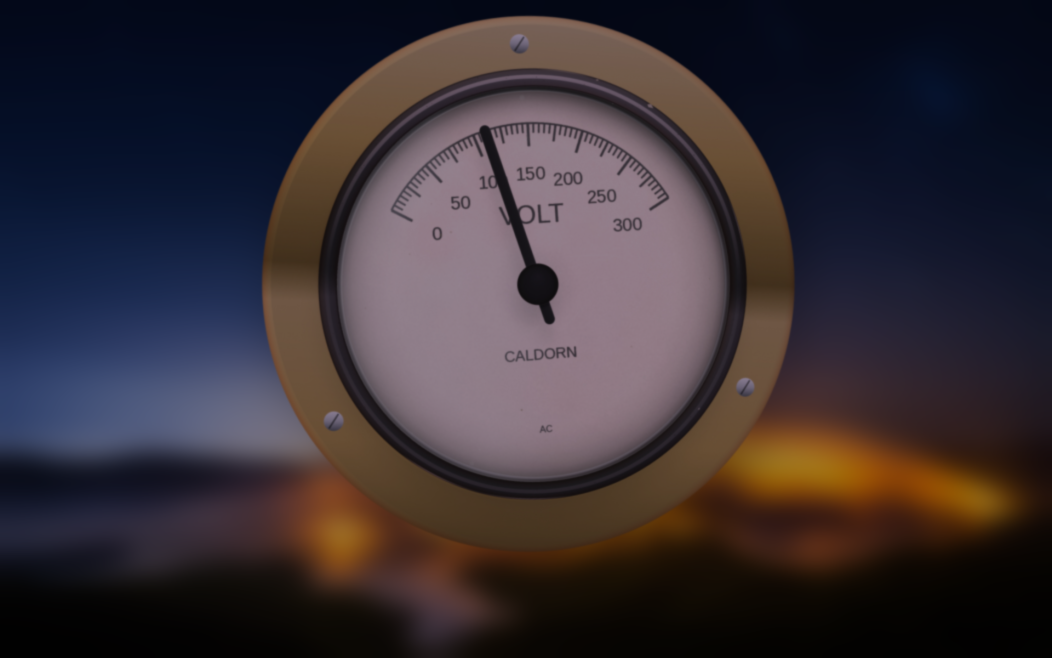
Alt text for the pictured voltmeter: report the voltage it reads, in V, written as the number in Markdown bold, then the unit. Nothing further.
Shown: **110** V
